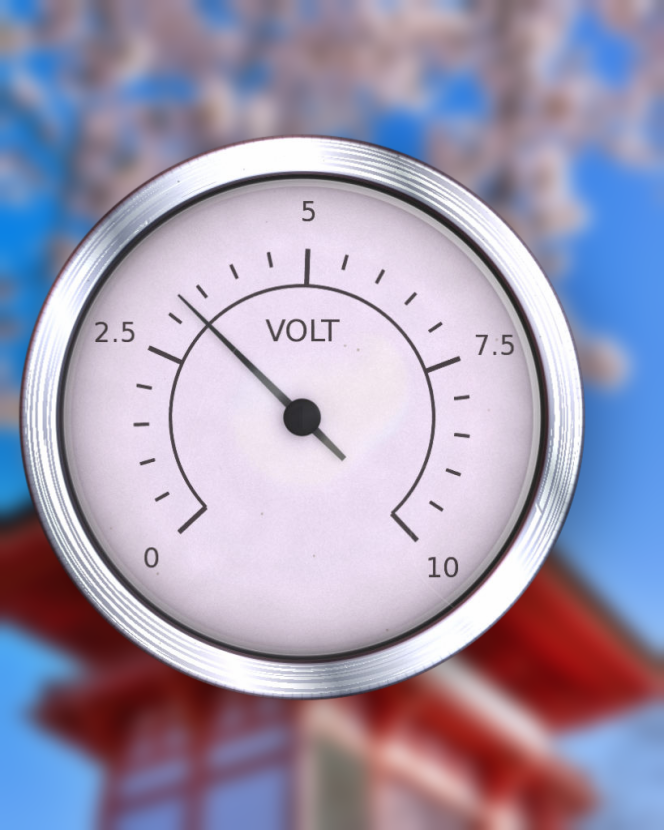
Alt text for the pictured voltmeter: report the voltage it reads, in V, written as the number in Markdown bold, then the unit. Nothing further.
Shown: **3.25** V
